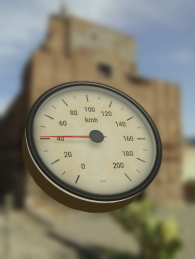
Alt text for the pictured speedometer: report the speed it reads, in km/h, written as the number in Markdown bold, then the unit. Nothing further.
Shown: **40** km/h
